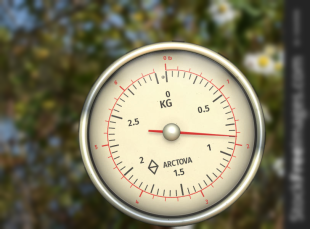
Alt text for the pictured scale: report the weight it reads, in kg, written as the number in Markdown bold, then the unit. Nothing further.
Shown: **0.85** kg
